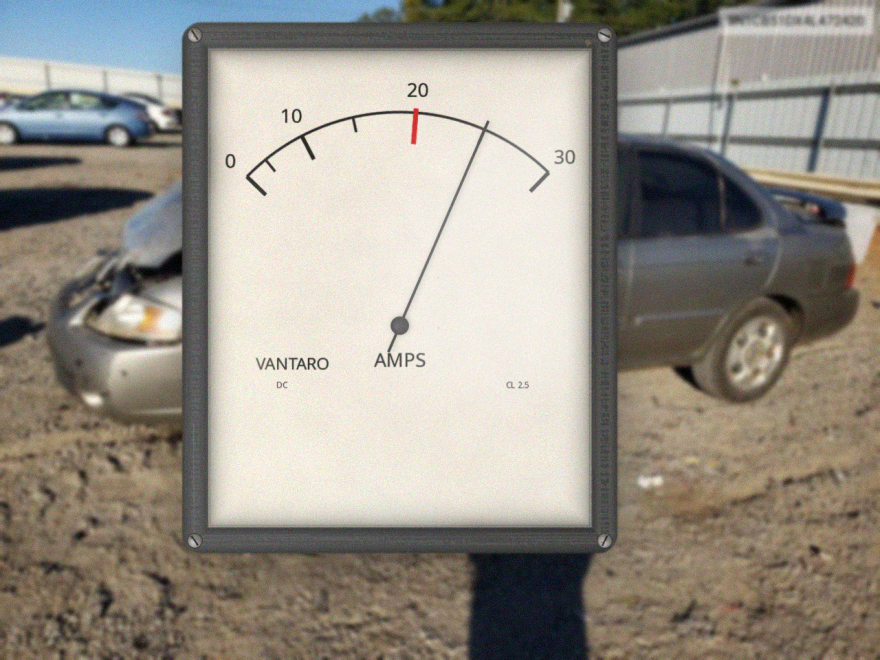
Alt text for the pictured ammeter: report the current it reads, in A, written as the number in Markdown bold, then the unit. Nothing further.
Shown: **25** A
